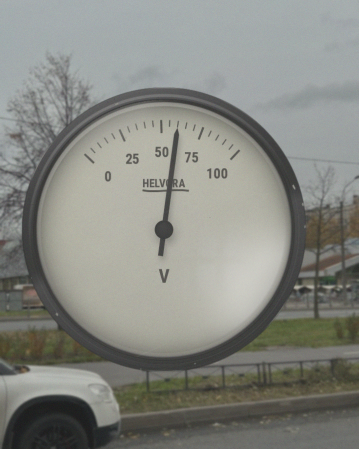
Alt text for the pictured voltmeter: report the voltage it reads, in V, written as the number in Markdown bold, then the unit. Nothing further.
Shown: **60** V
